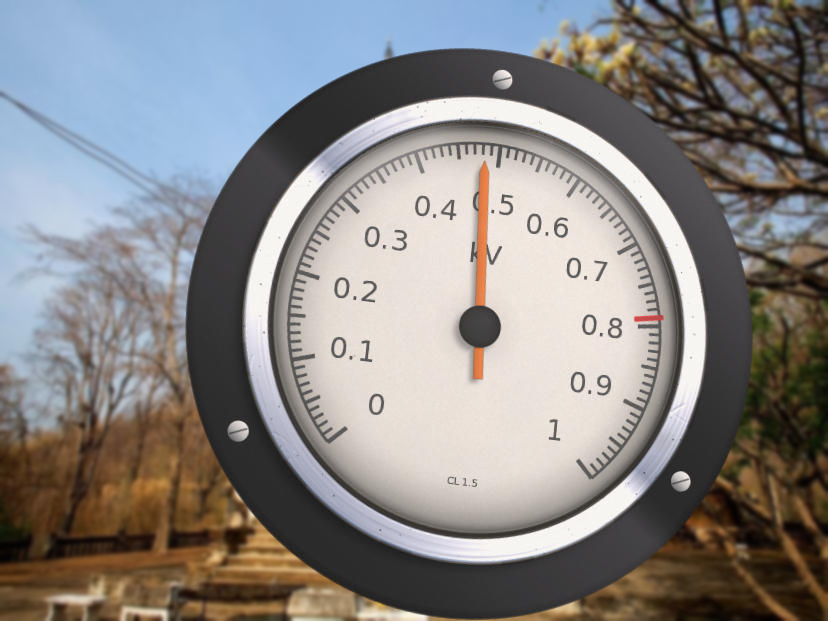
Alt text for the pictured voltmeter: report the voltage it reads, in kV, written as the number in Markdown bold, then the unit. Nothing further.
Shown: **0.48** kV
